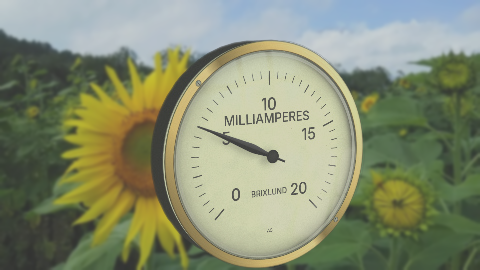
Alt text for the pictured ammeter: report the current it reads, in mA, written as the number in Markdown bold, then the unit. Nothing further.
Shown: **5** mA
